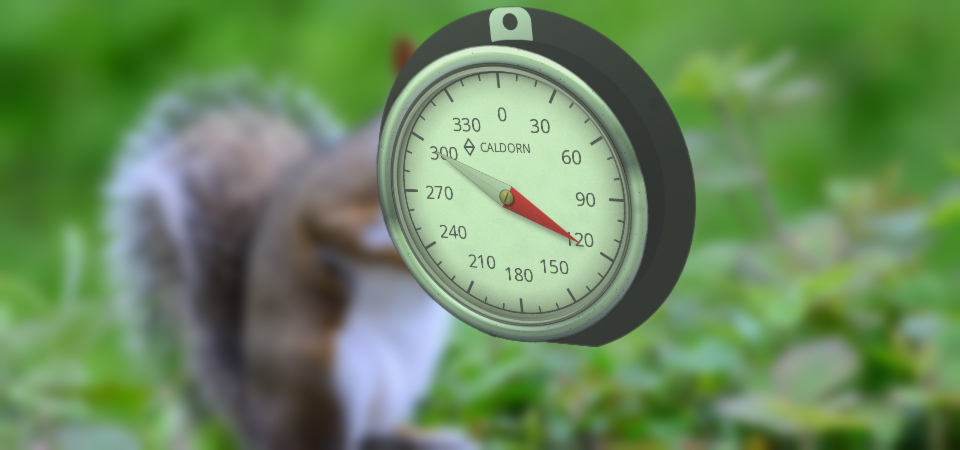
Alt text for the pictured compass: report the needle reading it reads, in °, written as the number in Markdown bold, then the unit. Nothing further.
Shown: **120** °
